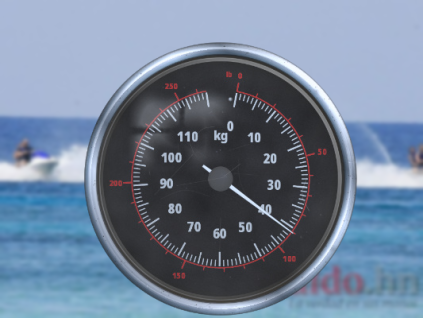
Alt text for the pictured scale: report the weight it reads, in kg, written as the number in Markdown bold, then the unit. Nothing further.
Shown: **41** kg
